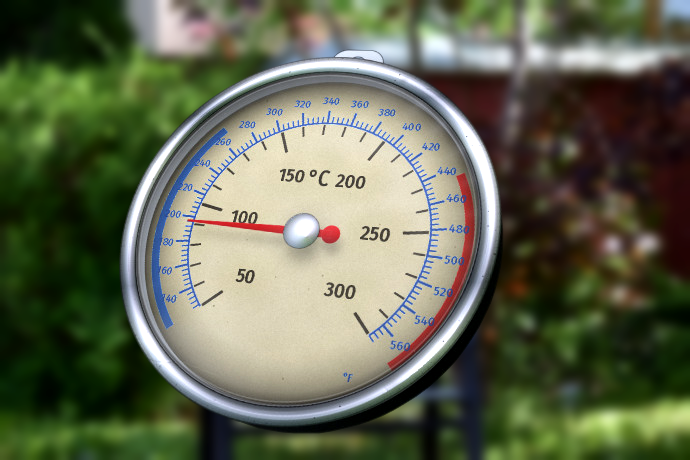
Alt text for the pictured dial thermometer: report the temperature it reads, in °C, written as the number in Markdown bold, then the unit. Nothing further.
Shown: **90** °C
